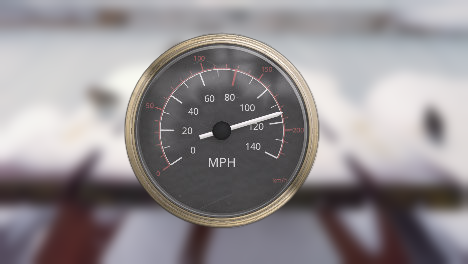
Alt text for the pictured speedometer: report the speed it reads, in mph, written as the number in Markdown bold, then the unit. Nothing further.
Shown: **115** mph
